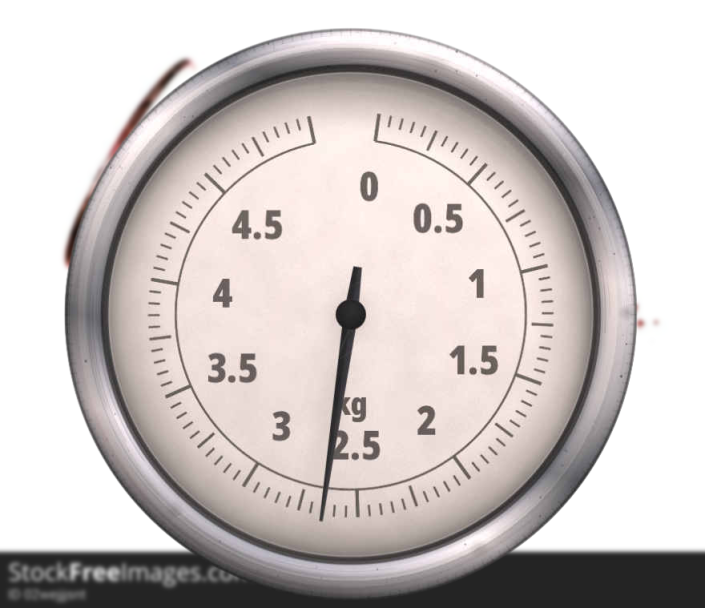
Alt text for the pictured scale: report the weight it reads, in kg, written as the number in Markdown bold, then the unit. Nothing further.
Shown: **2.65** kg
